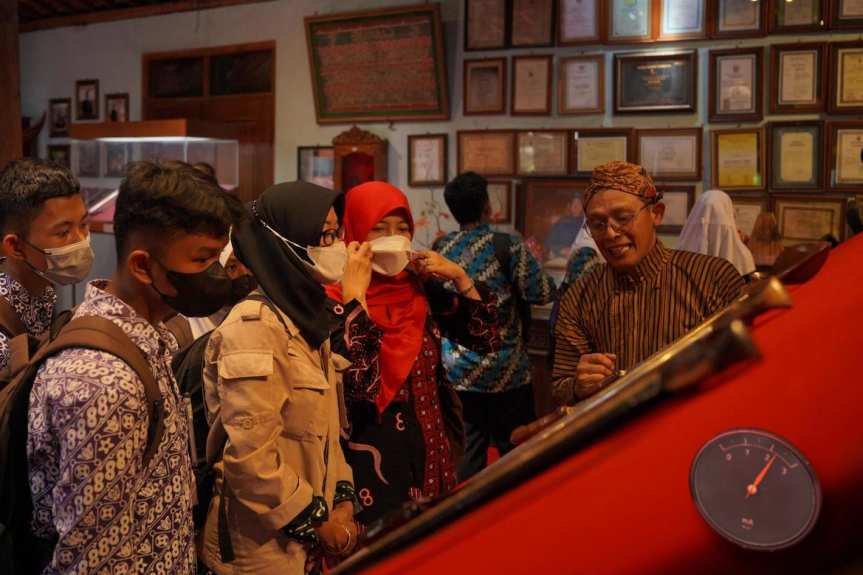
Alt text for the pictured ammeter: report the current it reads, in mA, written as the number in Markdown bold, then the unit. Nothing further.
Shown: **2.25** mA
